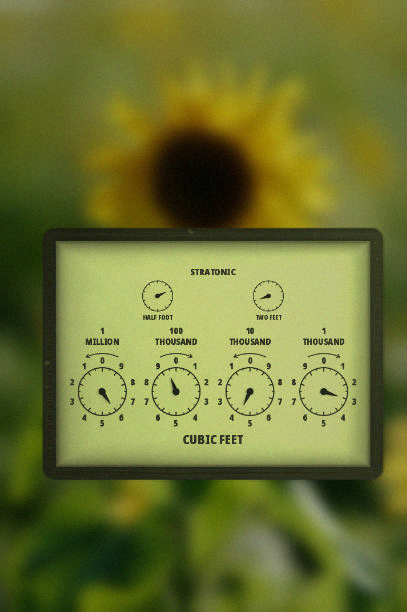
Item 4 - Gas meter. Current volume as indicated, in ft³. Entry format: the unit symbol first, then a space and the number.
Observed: ft³ 594300
